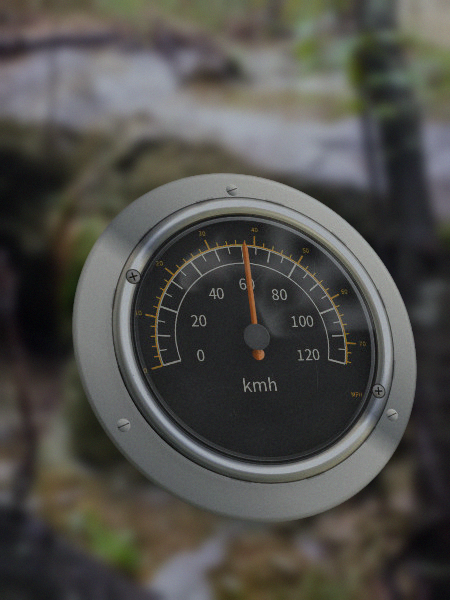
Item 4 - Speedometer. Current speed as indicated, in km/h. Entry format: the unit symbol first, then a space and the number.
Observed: km/h 60
